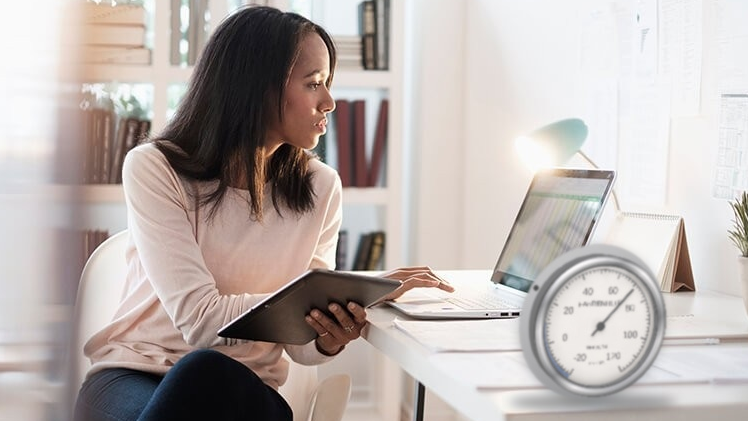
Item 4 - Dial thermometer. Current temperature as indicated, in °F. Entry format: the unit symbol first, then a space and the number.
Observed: °F 70
